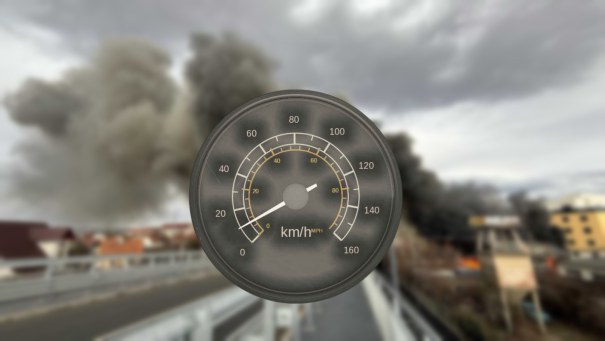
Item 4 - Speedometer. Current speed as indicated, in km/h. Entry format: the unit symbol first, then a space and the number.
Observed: km/h 10
